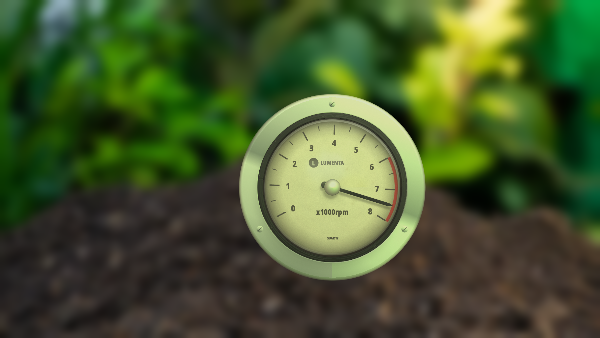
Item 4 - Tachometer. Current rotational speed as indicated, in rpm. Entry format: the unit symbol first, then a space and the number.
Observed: rpm 7500
